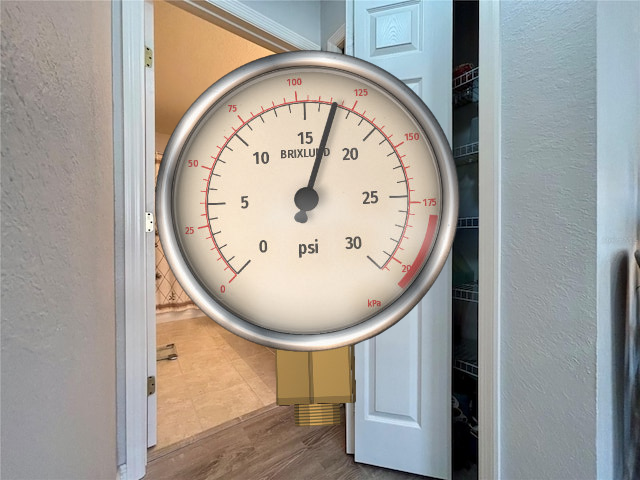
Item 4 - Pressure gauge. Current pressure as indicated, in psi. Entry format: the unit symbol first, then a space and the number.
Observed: psi 17
